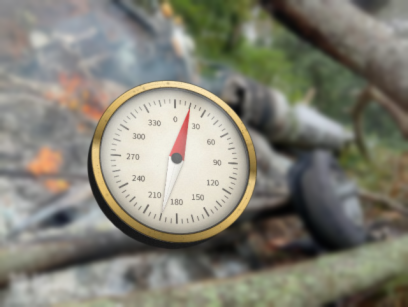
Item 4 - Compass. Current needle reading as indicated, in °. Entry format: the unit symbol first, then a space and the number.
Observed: ° 15
